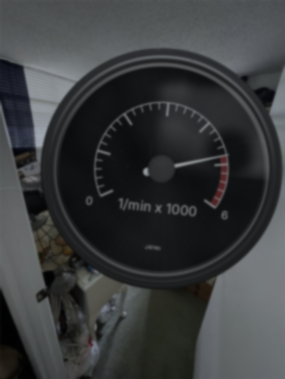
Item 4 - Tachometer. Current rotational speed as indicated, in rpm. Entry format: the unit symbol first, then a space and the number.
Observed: rpm 4800
